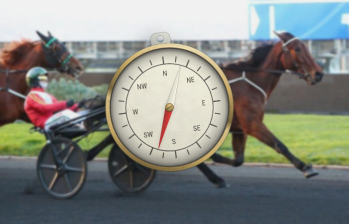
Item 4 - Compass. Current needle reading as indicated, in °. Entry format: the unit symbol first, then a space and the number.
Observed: ° 202.5
